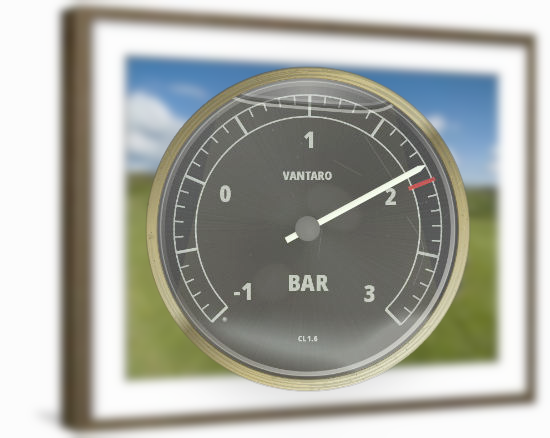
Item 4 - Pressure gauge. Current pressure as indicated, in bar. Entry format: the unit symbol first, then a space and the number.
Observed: bar 1.9
